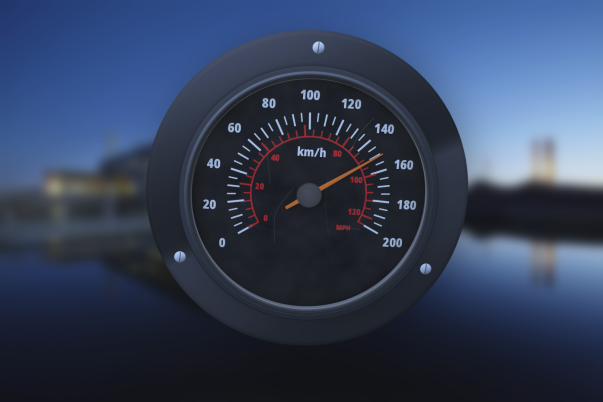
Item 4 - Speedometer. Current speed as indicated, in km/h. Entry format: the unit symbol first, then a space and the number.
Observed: km/h 150
